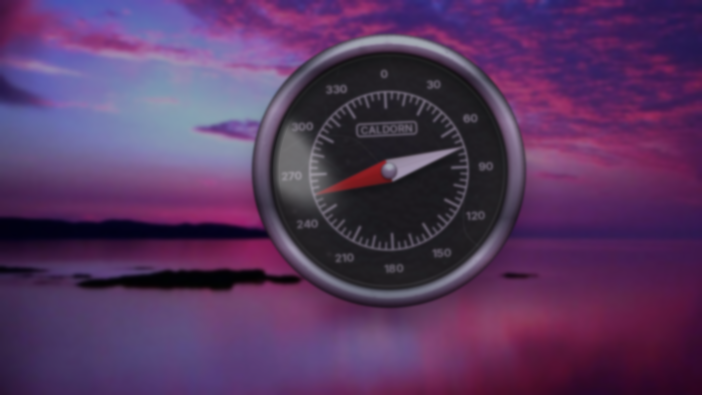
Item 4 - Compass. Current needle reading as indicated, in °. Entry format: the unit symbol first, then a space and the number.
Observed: ° 255
